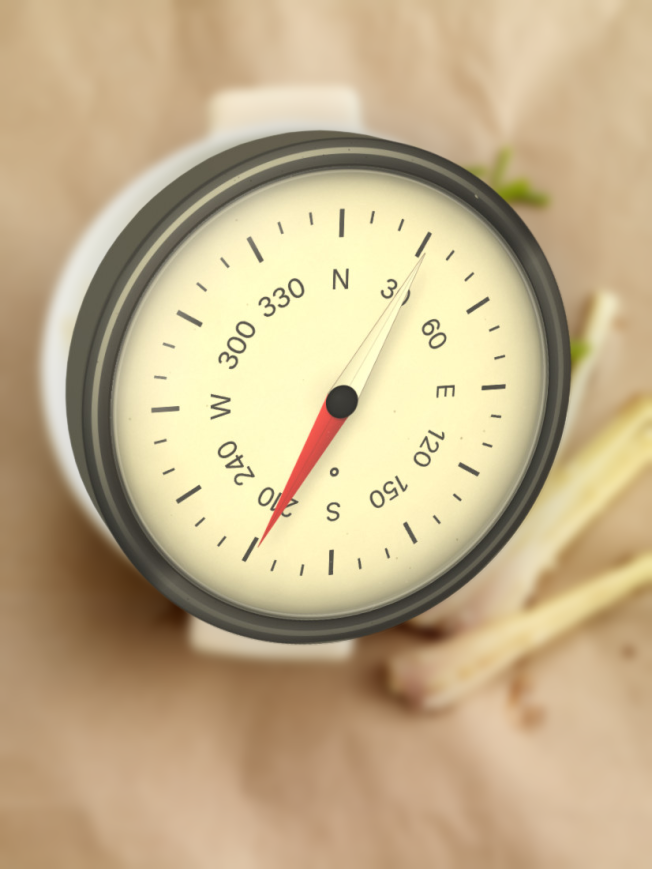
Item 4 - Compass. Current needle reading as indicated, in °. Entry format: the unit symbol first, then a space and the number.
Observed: ° 210
